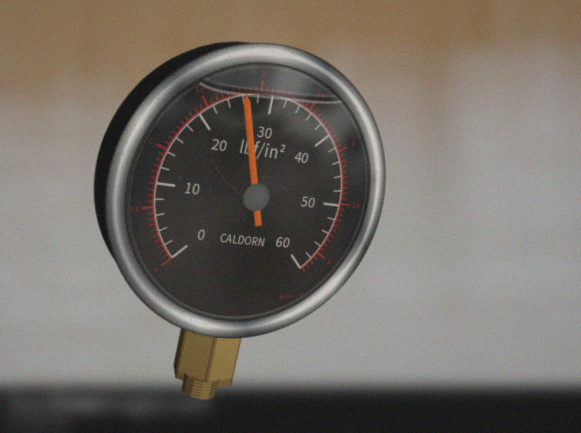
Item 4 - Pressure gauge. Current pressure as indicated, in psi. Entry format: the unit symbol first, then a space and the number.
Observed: psi 26
